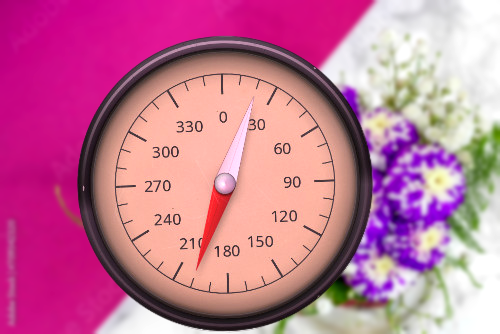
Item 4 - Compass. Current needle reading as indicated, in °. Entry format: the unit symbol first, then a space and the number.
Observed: ° 200
